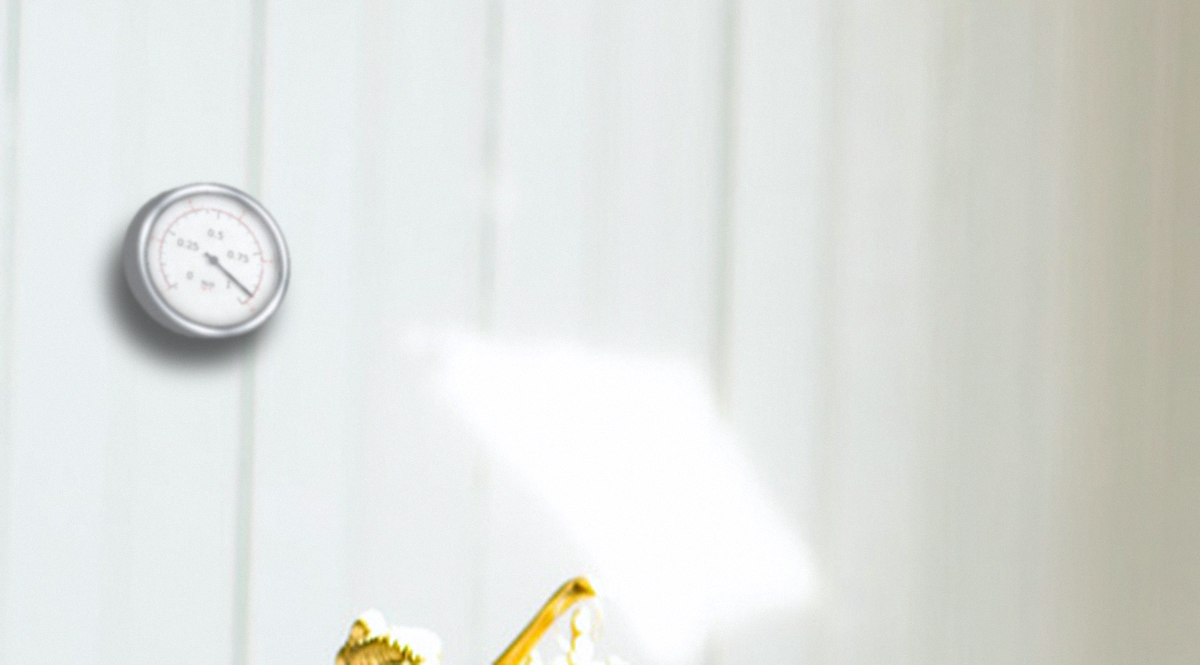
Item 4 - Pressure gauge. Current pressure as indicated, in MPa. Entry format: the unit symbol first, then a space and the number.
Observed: MPa 0.95
